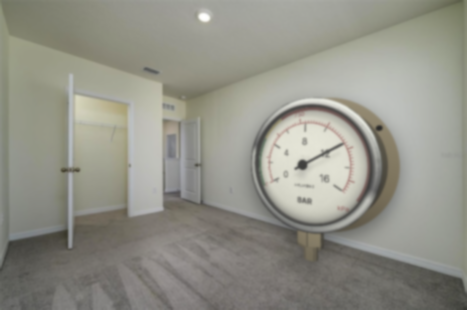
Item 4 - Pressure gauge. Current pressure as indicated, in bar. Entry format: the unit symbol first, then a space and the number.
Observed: bar 12
